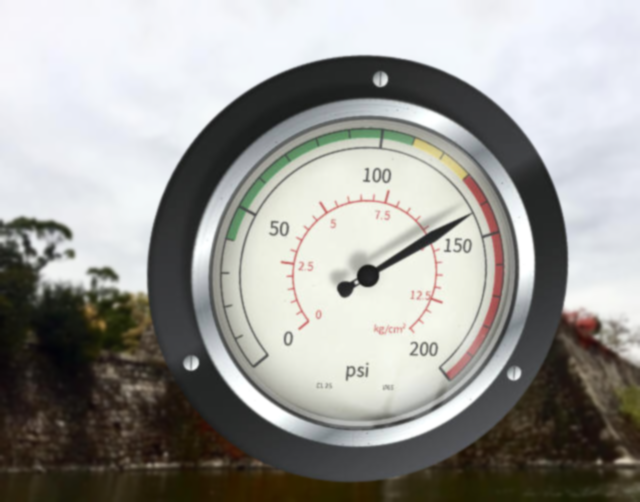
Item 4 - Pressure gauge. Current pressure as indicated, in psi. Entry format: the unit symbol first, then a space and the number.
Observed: psi 140
